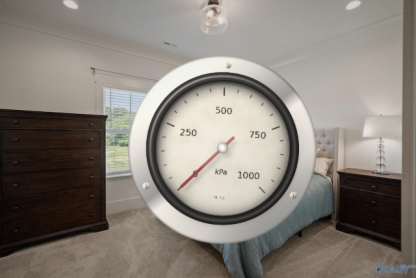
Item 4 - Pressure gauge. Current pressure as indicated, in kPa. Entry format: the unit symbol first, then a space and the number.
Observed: kPa 0
